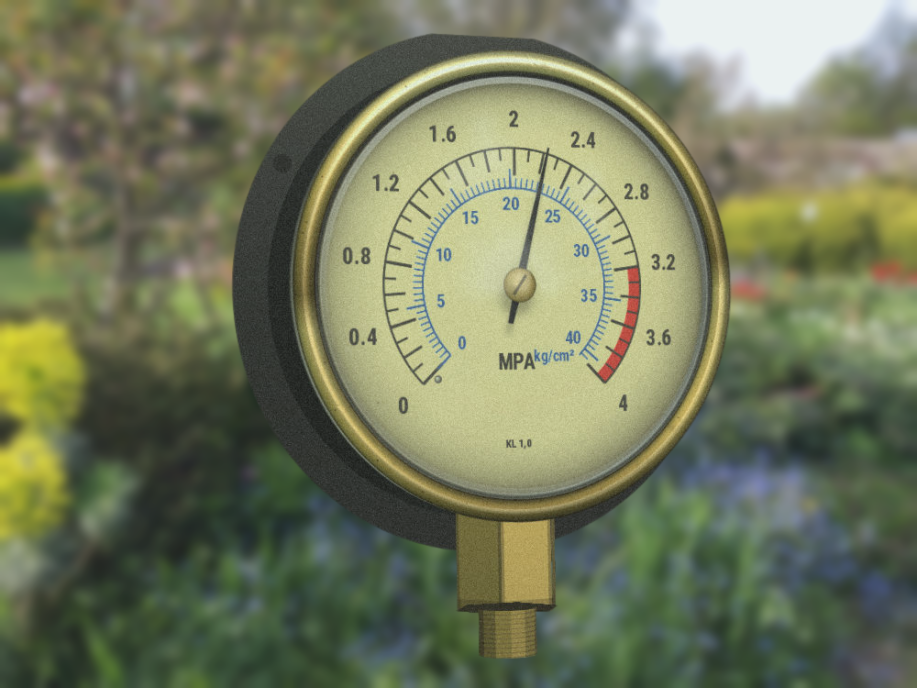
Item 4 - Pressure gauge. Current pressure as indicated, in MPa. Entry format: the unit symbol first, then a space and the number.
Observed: MPa 2.2
